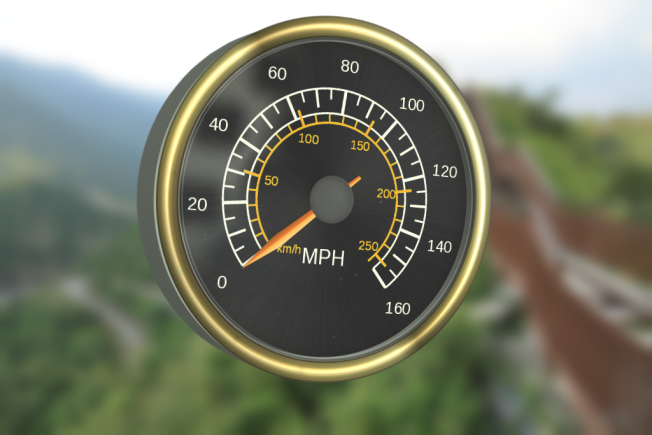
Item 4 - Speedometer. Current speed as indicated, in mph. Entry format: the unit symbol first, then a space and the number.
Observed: mph 0
